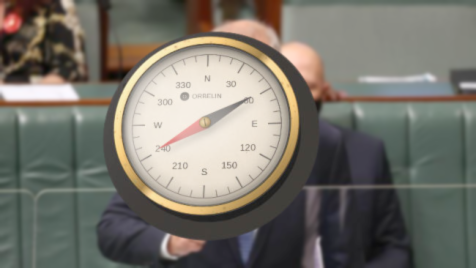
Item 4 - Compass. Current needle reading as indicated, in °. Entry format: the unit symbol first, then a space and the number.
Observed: ° 240
